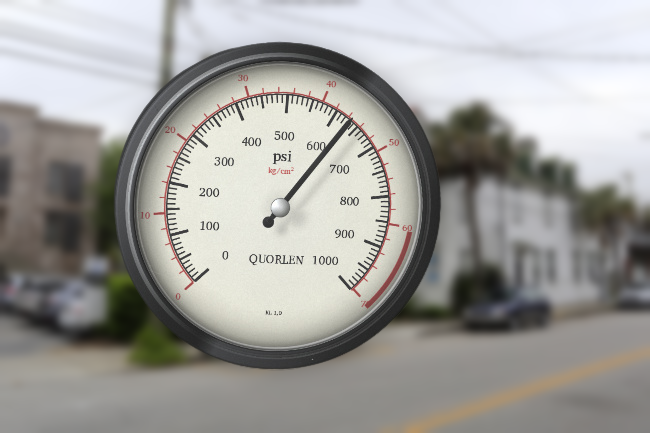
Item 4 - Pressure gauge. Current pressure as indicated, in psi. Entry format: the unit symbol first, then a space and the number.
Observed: psi 630
